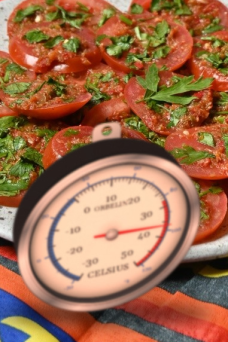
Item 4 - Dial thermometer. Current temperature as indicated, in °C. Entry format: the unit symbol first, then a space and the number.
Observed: °C 35
